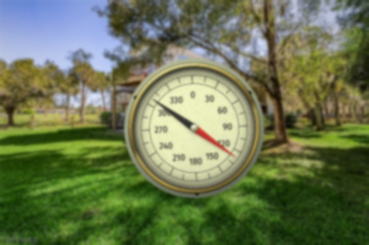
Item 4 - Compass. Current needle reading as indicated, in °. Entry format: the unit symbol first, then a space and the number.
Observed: ° 127.5
